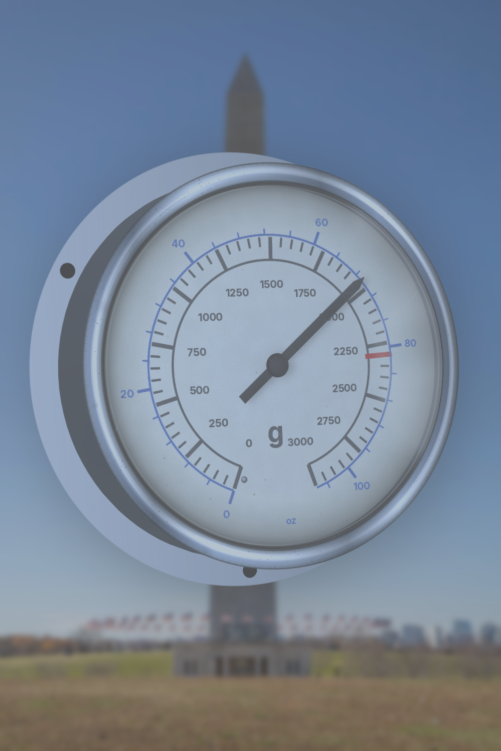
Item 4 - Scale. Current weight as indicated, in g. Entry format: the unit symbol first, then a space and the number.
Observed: g 1950
